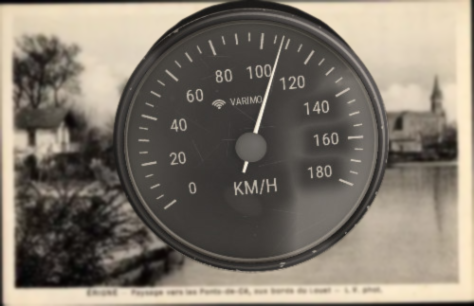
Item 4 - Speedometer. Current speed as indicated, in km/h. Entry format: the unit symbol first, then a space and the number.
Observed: km/h 107.5
